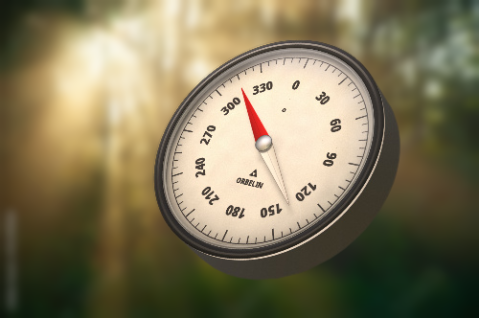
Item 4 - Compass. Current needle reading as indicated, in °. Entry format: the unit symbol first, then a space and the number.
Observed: ° 315
